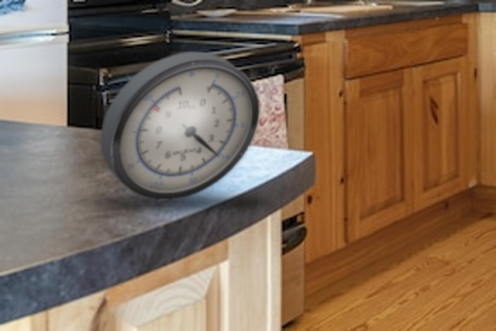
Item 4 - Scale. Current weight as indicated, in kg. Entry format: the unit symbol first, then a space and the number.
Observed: kg 3.5
